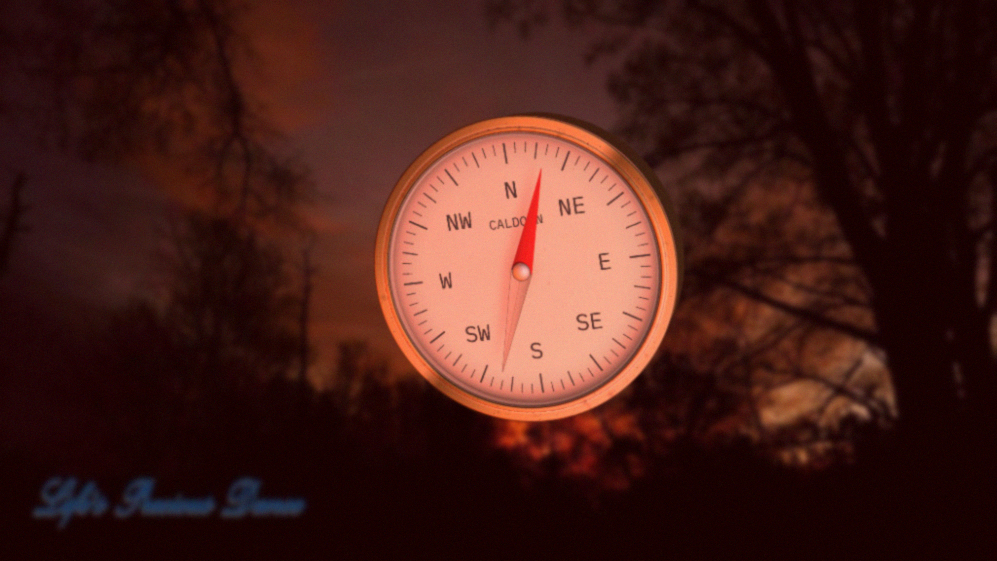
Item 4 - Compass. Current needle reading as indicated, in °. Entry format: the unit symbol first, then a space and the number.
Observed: ° 20
